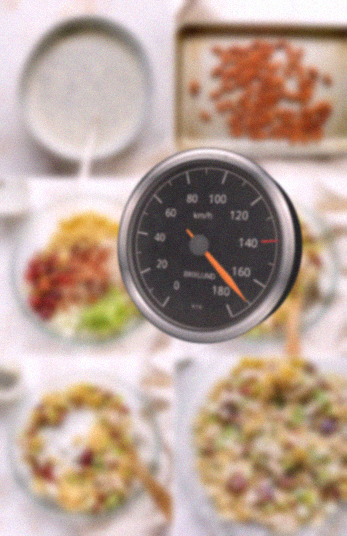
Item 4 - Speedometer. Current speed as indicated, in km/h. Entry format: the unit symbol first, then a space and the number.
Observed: km/h 170
